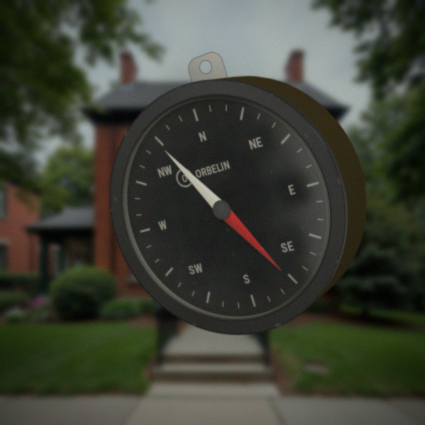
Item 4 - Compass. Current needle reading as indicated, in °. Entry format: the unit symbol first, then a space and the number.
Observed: ° 150
